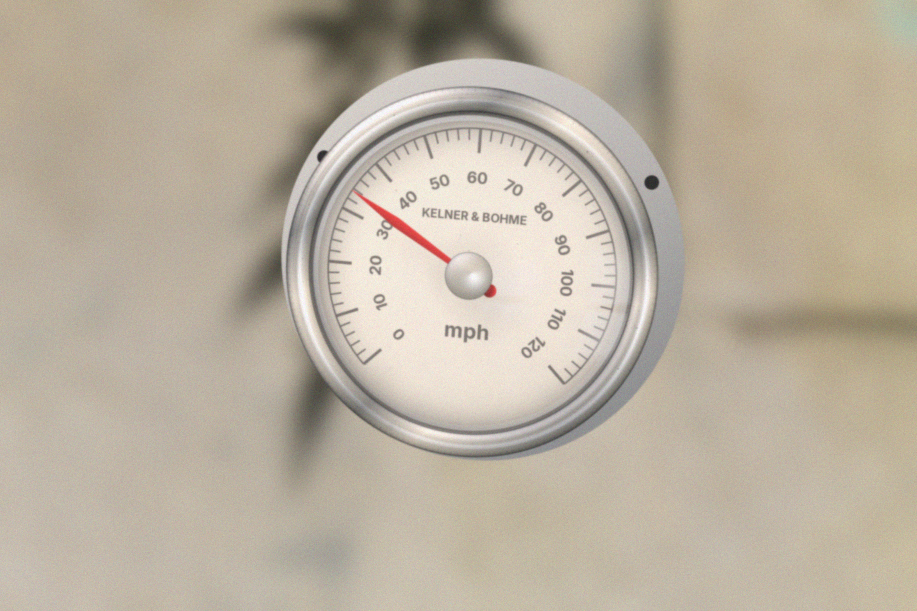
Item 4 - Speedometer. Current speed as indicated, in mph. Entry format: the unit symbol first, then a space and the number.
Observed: mph 34
